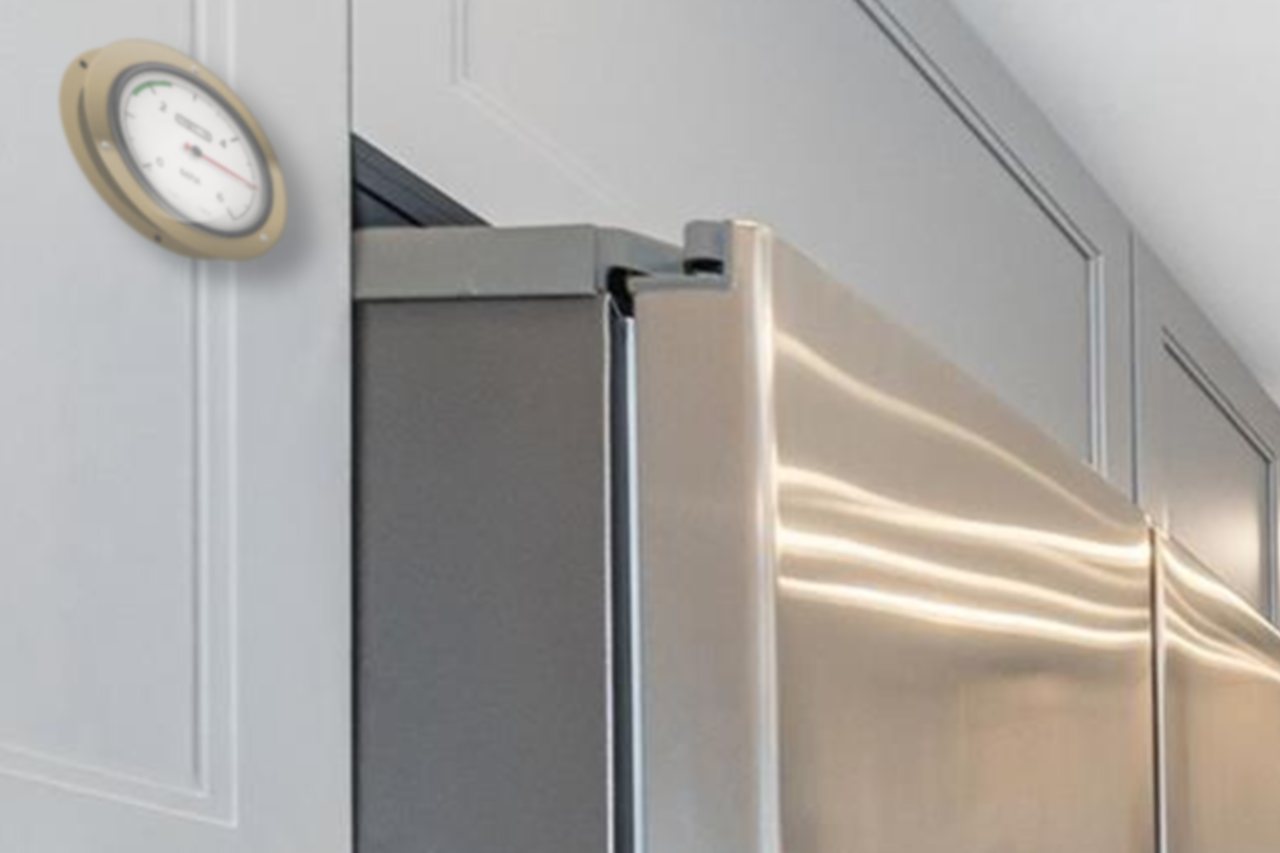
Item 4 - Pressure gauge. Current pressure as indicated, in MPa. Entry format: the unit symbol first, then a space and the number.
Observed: MPa 5
